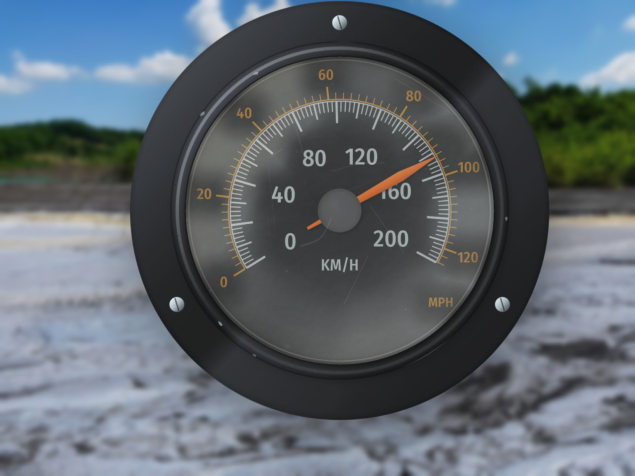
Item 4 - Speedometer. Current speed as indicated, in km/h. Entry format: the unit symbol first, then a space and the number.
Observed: km/h 152
